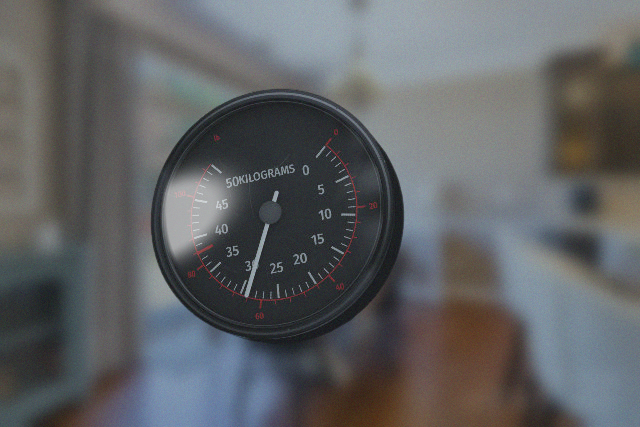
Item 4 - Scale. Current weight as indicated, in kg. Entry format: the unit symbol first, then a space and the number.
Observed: kg 29
